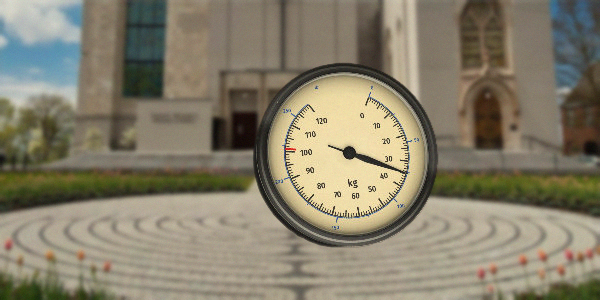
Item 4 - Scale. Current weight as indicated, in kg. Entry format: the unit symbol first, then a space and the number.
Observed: kg 35
